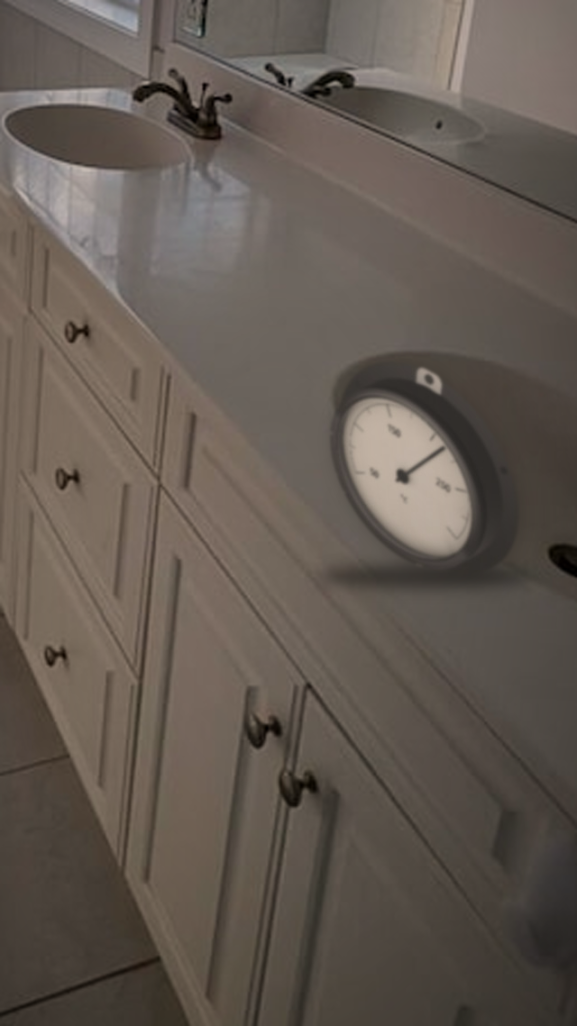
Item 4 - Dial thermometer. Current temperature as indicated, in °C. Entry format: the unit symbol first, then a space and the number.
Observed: °C 212.5
